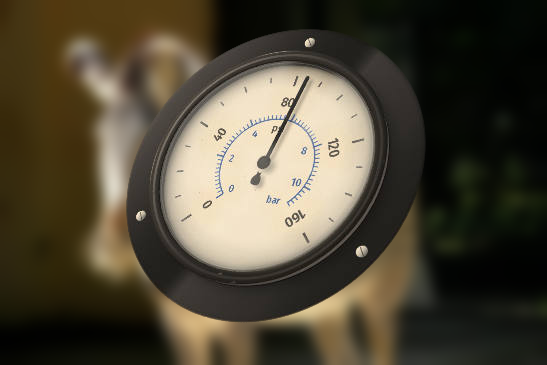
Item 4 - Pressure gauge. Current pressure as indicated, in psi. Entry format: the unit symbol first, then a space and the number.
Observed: psi 85
